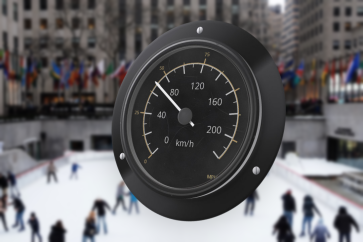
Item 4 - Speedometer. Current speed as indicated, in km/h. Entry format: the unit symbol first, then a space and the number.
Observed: km/h 70
